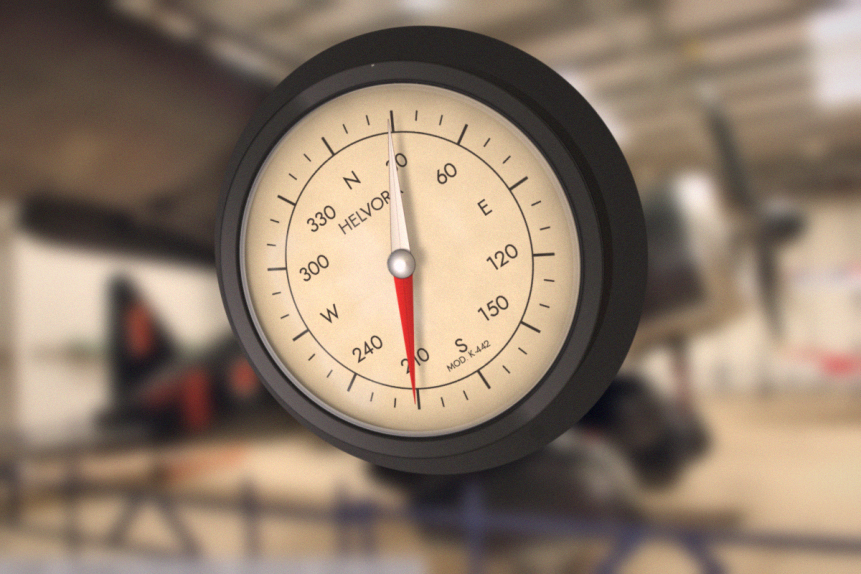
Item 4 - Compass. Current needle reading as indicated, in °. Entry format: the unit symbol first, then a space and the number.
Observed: ° 210
